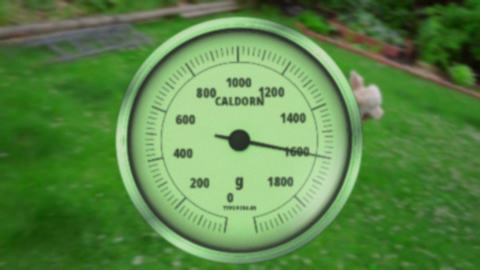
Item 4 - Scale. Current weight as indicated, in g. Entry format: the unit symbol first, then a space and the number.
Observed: g 1600
